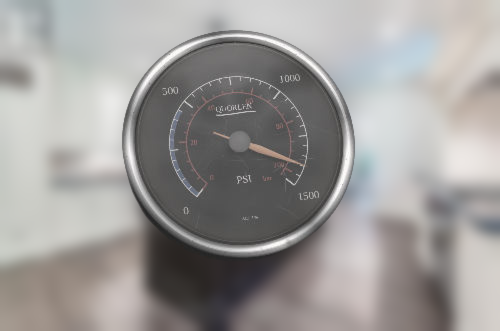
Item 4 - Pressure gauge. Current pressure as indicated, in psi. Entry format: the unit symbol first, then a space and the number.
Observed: psi 1400
